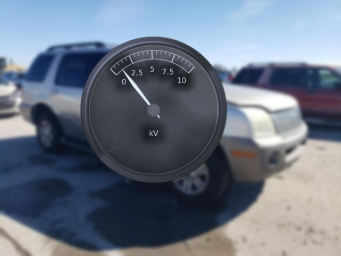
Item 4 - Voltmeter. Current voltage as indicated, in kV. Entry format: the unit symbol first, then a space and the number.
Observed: kV 1
